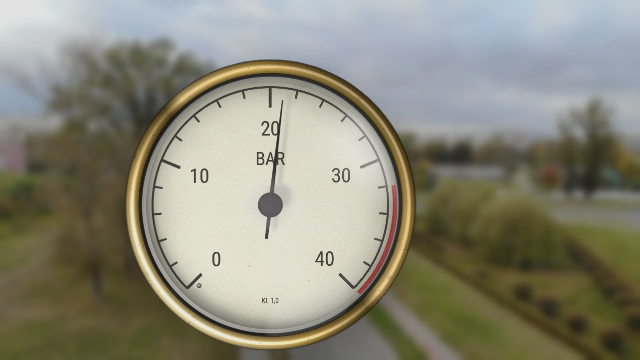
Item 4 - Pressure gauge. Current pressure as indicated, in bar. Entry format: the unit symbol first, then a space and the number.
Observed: bar 21
